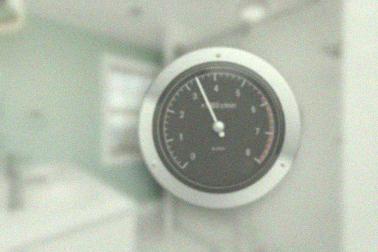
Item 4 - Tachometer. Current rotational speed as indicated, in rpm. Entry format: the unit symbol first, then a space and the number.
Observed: rpm 3400
